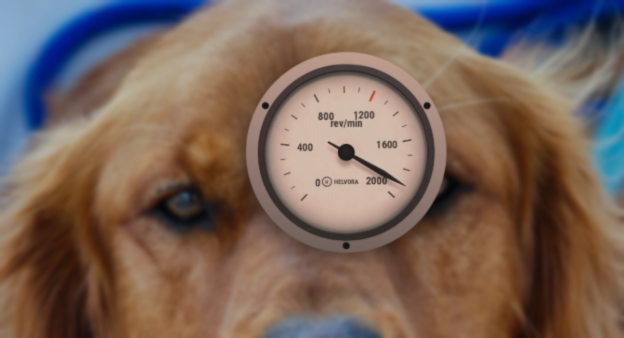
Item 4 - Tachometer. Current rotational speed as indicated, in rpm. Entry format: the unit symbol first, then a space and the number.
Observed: rpm 1900
